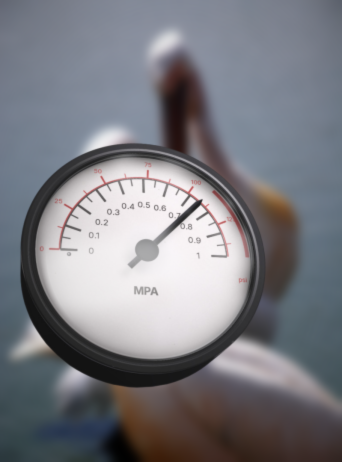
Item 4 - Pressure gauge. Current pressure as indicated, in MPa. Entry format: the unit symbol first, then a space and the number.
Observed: MPa 0.75
